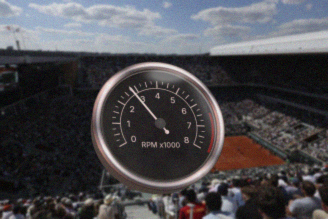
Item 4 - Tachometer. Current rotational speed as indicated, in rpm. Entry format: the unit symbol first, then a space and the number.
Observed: rpm 2750
